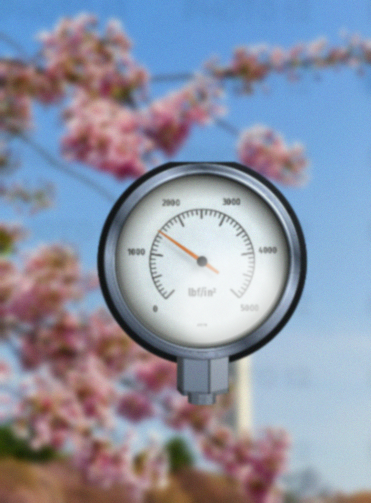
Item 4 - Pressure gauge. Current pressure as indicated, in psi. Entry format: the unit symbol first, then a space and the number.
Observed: psi 1500
